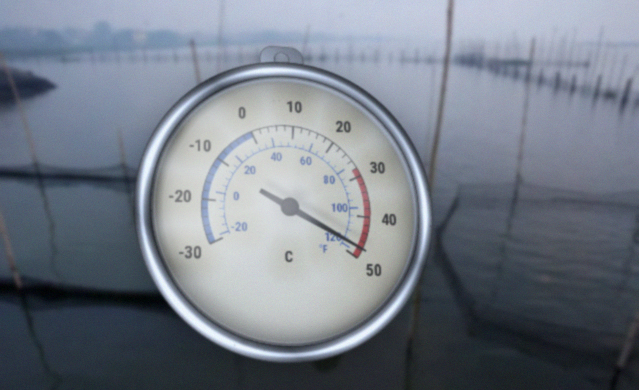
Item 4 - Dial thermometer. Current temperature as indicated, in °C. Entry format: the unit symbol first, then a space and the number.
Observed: °C 48
